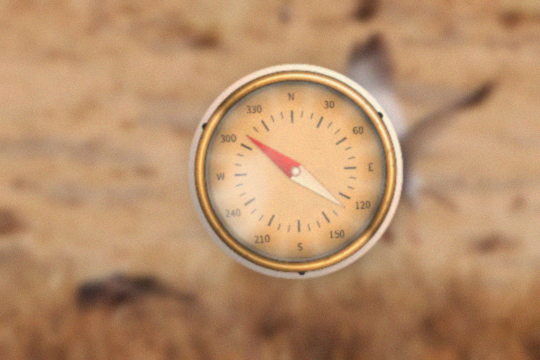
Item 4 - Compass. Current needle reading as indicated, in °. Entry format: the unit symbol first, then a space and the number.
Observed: ° 310
